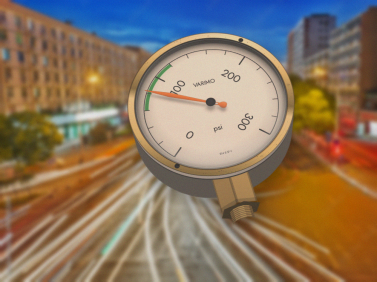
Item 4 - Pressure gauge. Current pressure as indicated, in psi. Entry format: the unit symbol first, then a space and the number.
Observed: psi 80
